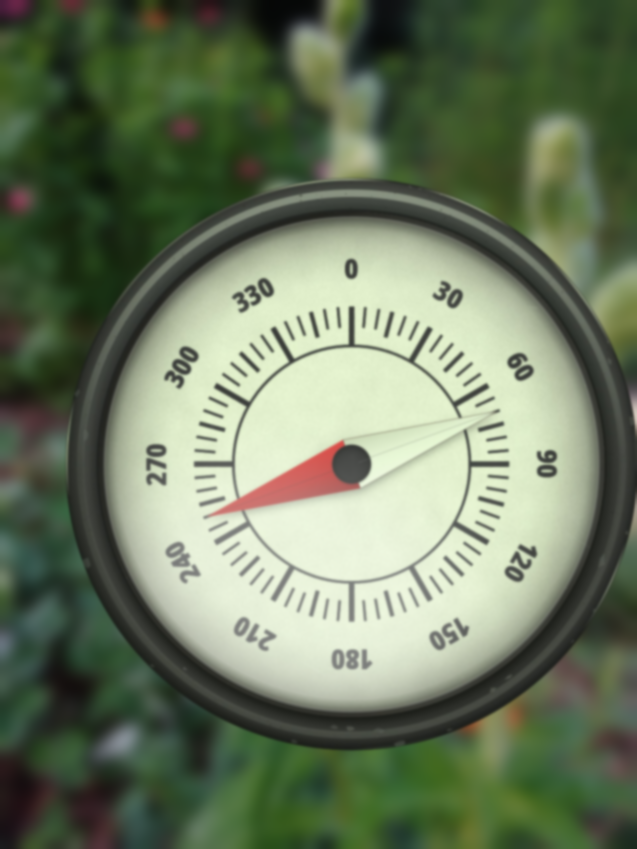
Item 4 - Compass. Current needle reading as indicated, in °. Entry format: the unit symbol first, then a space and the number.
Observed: ° 250
